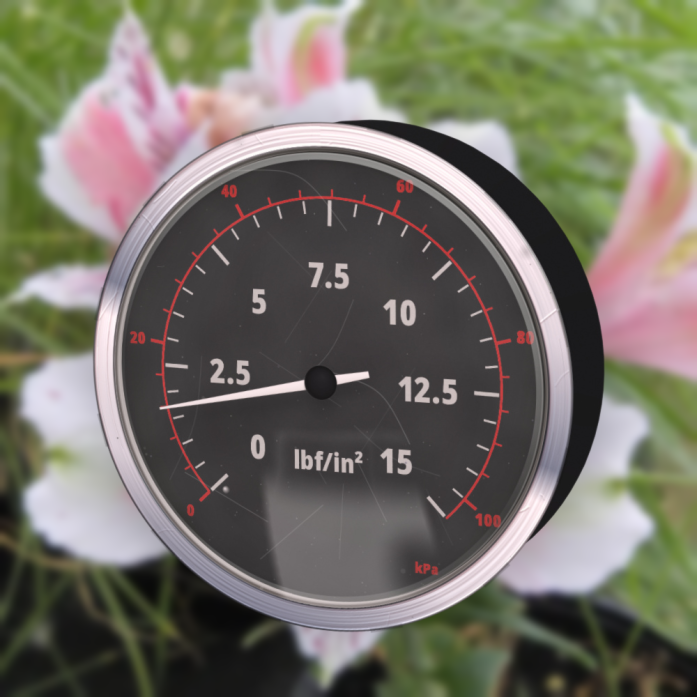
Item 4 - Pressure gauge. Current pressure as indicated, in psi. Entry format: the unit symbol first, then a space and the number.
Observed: psi 1.75
